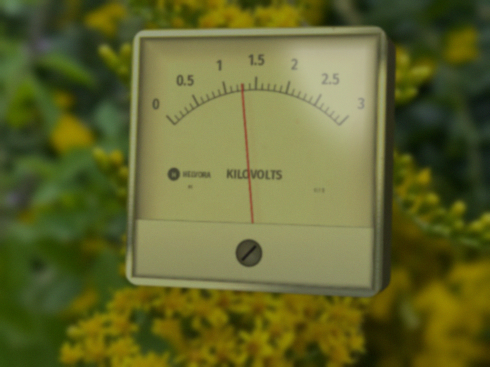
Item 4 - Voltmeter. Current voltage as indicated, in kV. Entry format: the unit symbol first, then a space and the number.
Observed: kV 1.3
